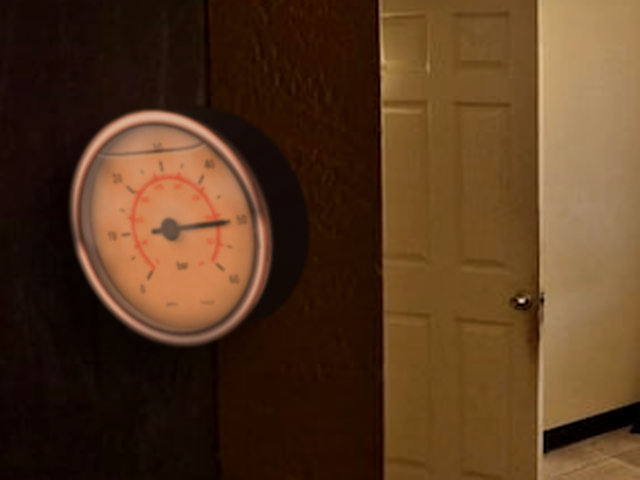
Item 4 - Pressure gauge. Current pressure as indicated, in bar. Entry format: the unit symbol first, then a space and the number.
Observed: bar 50
